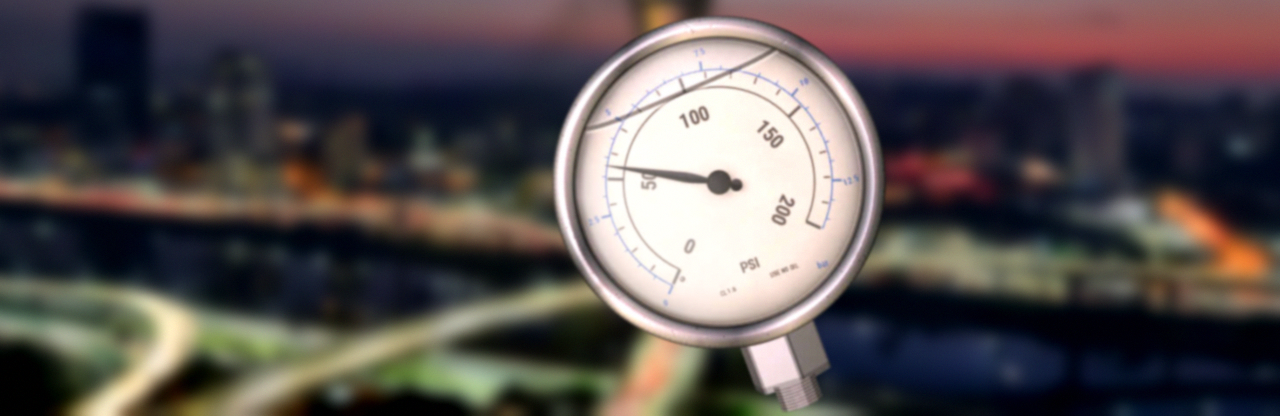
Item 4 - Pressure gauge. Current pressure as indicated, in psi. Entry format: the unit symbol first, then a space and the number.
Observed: psi 55
